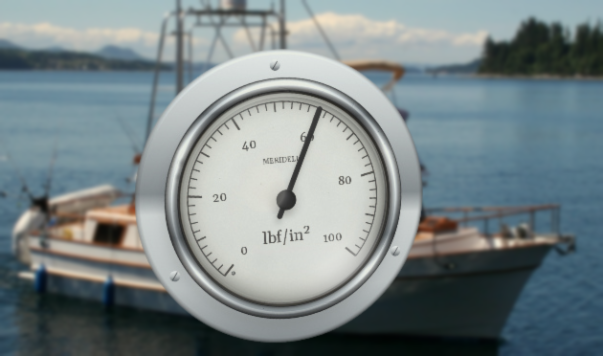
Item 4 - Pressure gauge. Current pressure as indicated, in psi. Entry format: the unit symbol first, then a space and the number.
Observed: psi 60
